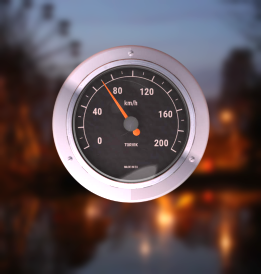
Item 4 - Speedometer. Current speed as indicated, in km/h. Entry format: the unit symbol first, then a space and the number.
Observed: km/h 70
